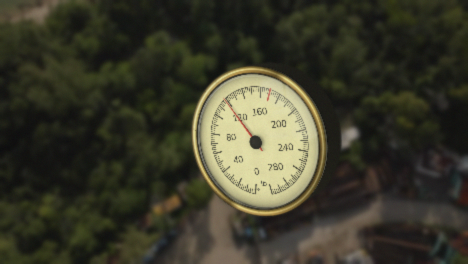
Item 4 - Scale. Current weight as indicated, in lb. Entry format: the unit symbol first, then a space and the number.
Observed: lb 120
